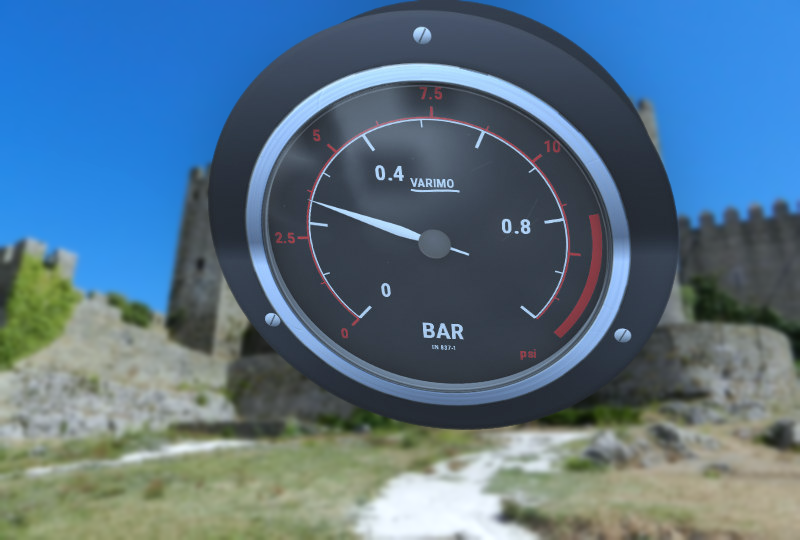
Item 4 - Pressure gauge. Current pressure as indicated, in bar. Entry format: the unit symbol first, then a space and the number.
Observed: bar 0.25
